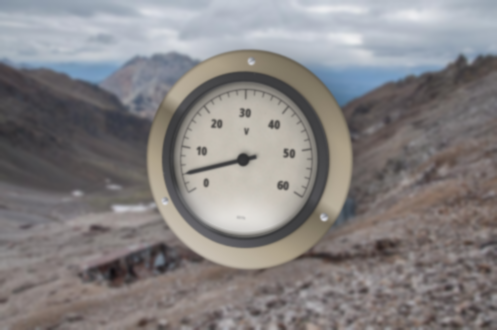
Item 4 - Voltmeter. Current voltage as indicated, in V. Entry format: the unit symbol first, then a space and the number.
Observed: V 4
